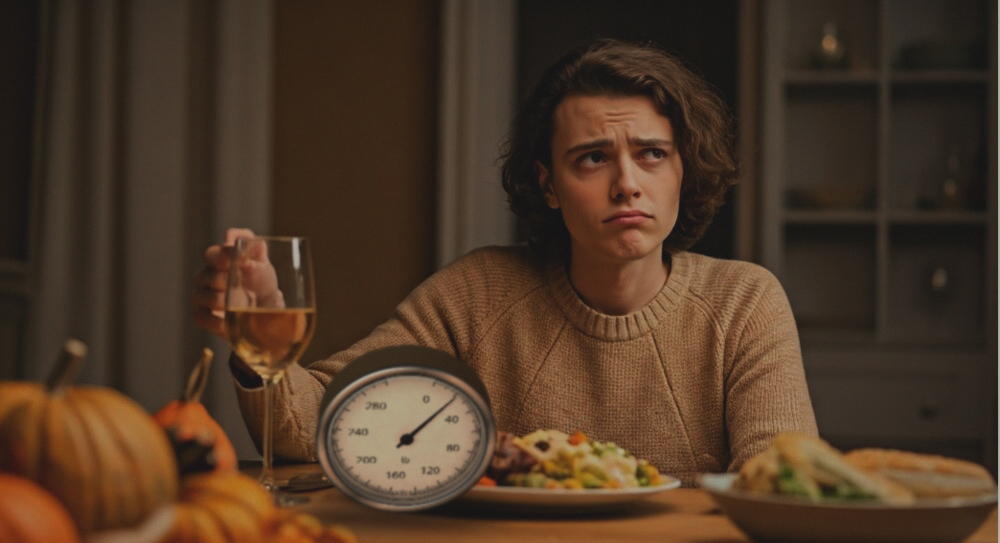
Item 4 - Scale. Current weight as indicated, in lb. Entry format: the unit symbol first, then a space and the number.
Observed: lb 20
